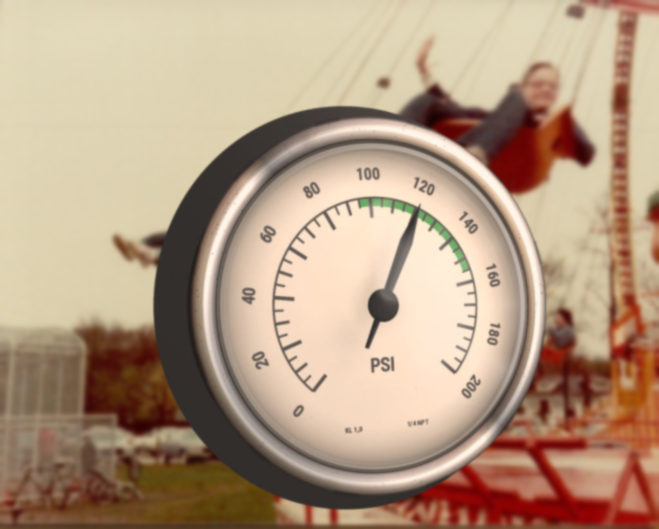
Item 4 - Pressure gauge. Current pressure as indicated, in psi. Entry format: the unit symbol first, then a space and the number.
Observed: psi 120
